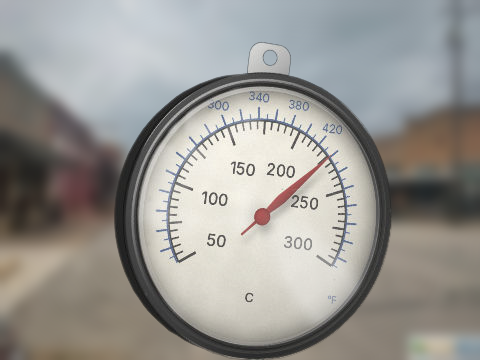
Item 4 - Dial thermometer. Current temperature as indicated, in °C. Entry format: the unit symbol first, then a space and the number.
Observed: °C 225
